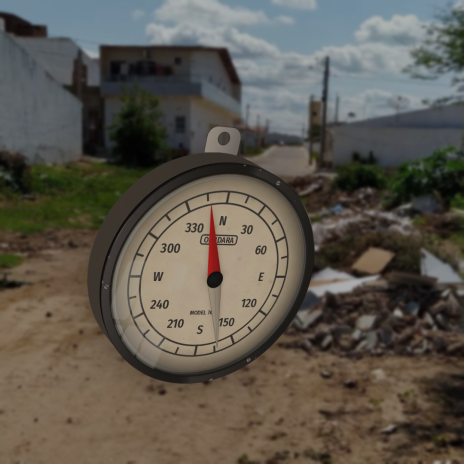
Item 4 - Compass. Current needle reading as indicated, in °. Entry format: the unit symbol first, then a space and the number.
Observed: ° 345
